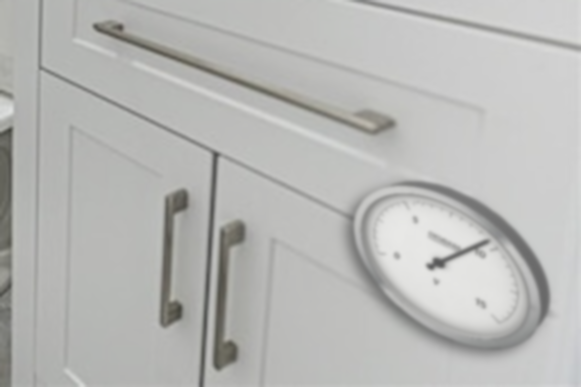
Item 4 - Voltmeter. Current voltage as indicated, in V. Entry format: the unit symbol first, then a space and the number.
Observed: V 9.5
